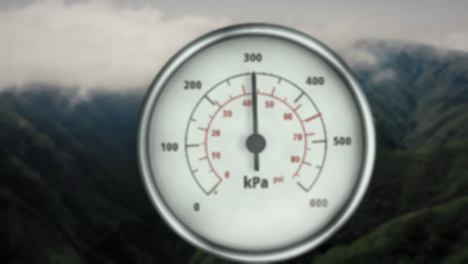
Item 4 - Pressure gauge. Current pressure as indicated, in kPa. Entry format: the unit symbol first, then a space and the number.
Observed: kPa 300
